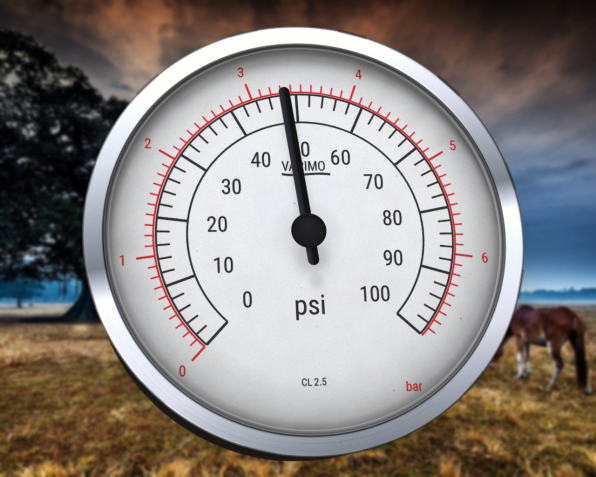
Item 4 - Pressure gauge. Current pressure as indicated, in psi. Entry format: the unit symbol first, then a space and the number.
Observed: psi 48
